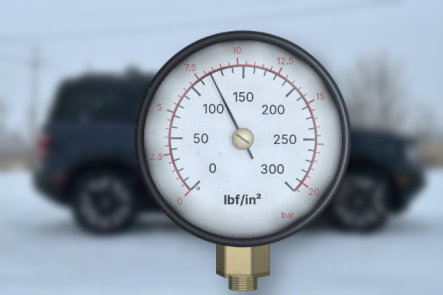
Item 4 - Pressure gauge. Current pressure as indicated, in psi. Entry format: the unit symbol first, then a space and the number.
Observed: psi 120
